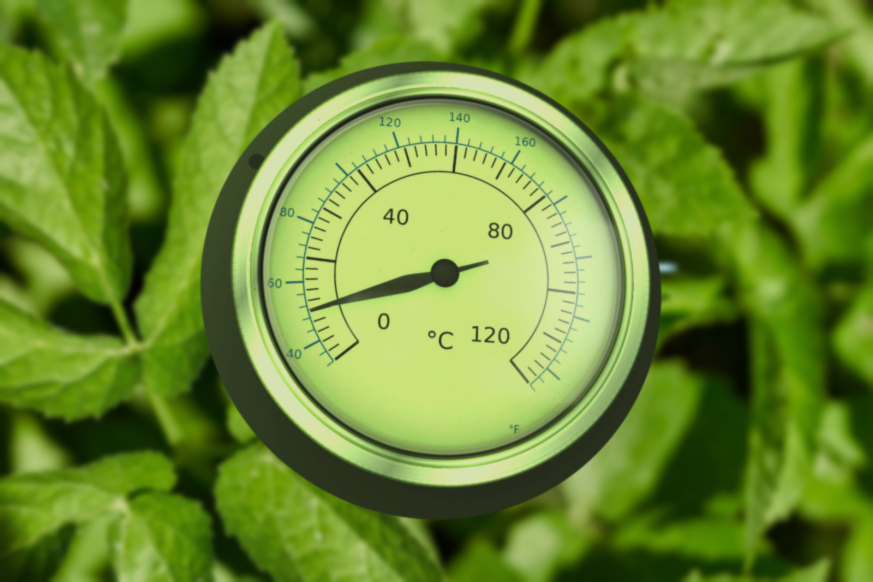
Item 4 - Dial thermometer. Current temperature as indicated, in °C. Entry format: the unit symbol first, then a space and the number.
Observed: °C 10
